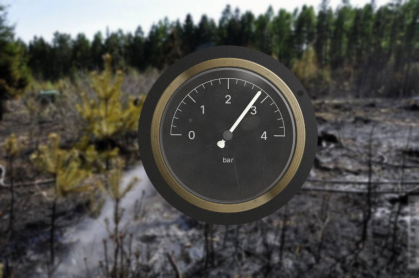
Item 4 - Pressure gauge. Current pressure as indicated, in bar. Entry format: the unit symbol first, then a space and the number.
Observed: bar 2.8
